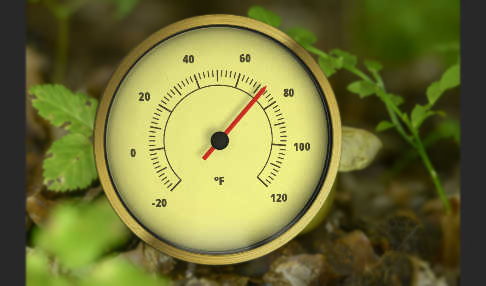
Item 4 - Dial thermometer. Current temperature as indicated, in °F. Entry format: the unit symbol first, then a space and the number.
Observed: °F 72
